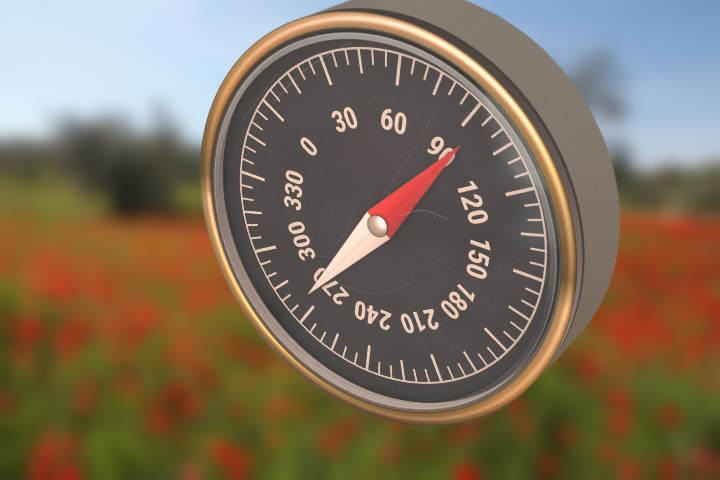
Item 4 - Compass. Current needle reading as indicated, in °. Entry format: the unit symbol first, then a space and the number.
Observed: ° 95
